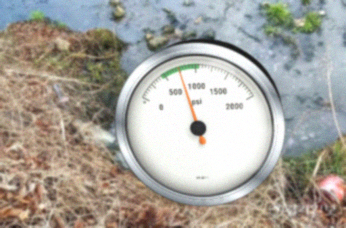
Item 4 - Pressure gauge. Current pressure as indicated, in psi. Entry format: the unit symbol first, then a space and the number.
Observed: psi 750
